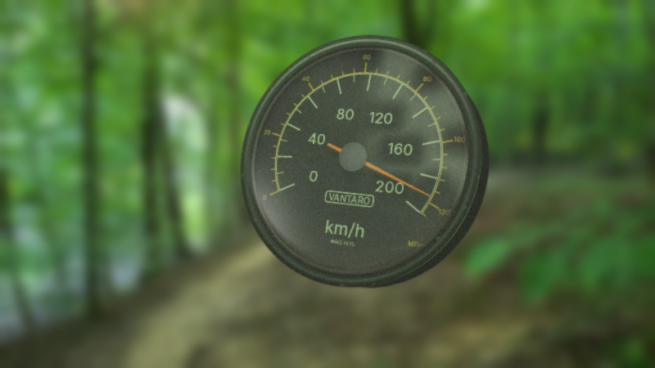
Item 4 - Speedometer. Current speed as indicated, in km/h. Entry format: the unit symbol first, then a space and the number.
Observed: km/h 190
